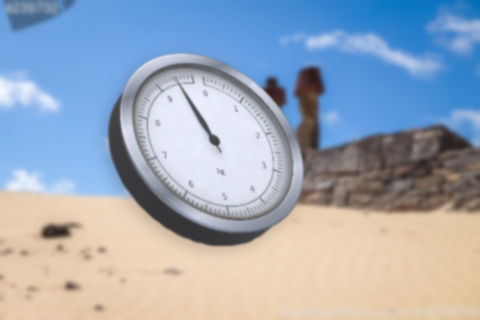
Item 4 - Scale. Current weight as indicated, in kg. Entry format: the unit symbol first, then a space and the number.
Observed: kg 9.5
